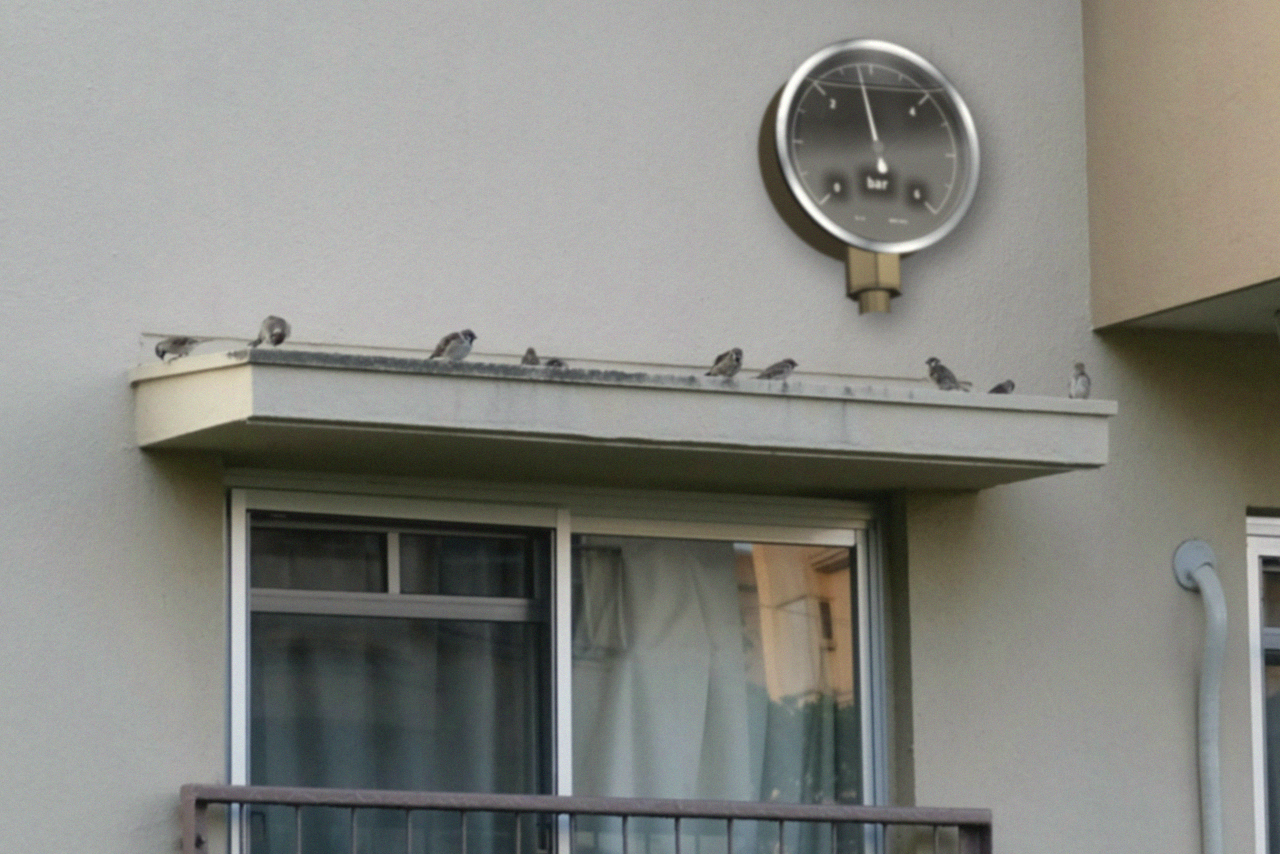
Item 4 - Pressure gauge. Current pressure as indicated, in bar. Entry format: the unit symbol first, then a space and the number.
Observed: bar 2.75
